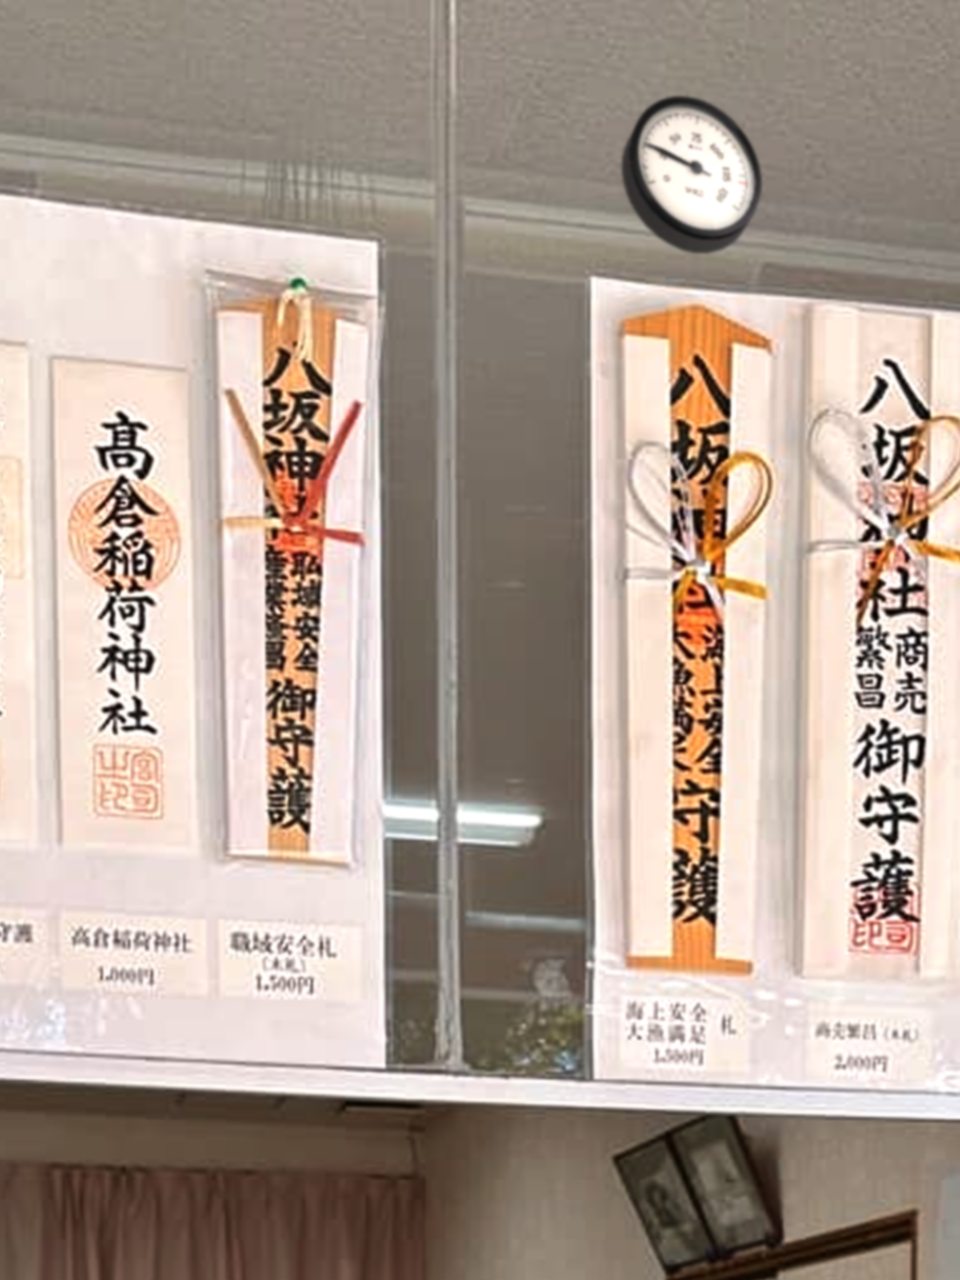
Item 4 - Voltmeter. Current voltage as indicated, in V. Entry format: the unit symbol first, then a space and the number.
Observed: V 25
